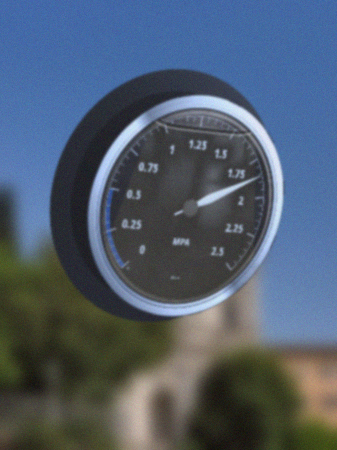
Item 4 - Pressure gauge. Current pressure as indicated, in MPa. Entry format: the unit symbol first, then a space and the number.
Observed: MPa 1.85
